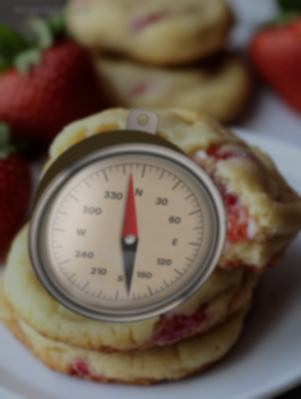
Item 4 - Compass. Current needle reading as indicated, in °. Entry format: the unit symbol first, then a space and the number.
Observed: ° 350
